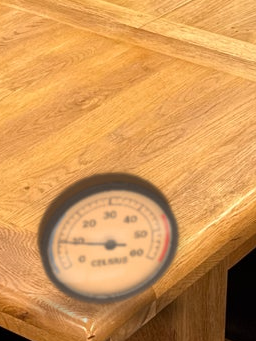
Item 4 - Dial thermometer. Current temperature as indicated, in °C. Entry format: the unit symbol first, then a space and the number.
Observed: °C 10
